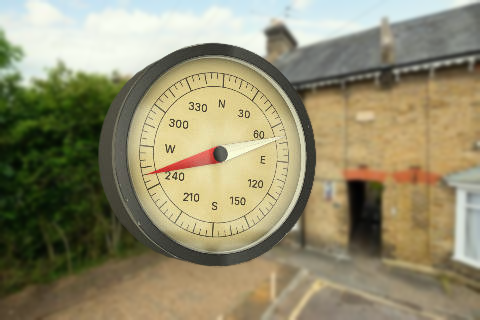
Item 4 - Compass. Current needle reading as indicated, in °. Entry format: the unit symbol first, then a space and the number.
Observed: ° 250
